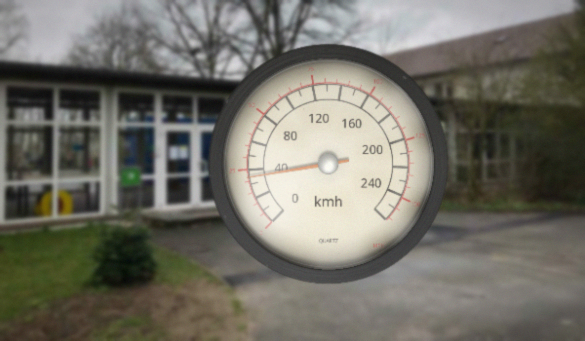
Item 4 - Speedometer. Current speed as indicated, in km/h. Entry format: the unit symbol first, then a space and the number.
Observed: km/h 35
